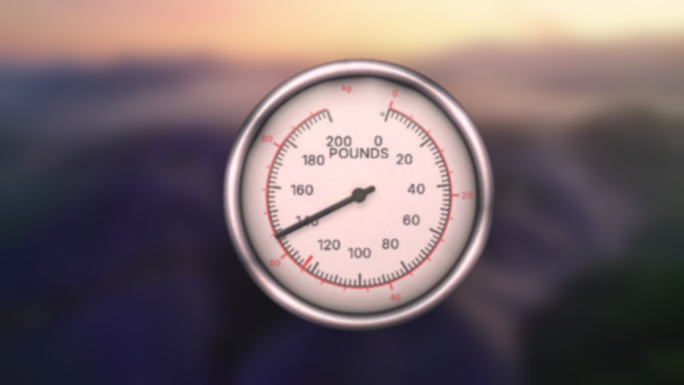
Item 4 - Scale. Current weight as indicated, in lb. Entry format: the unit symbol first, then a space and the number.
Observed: lb 140
